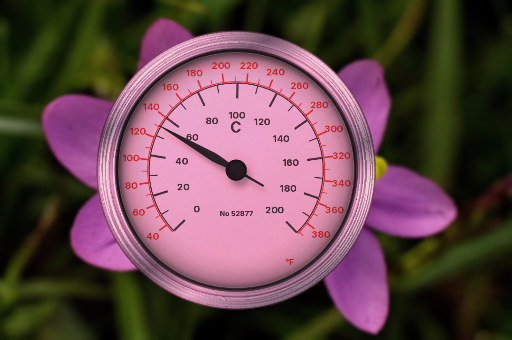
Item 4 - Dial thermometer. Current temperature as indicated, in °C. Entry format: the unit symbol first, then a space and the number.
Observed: °C 55
